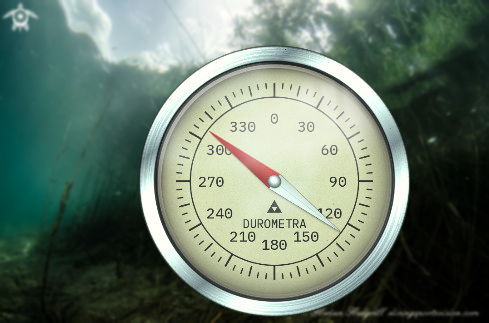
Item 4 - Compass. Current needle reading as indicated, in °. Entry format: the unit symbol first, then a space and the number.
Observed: ° 307.5
